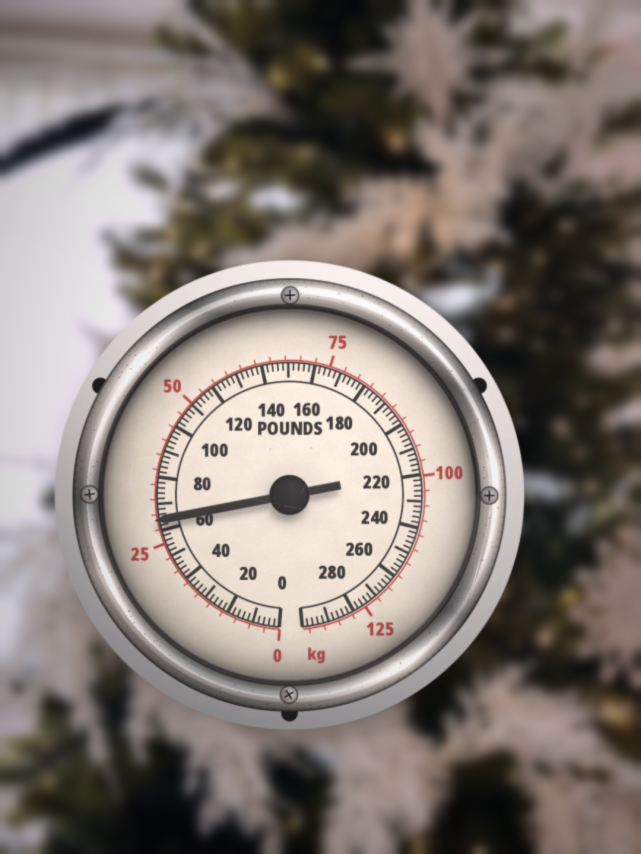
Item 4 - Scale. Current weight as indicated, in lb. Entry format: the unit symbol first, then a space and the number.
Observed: lb 64
